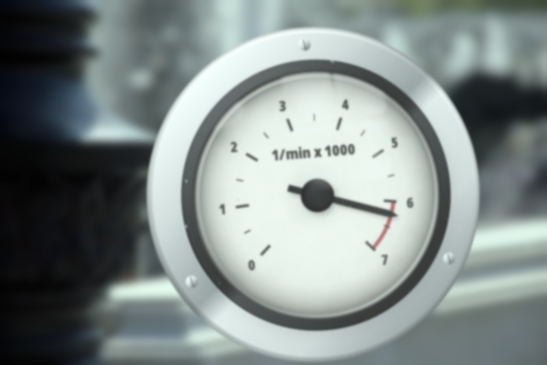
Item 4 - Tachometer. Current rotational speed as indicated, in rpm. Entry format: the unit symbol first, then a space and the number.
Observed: rpm 6250
